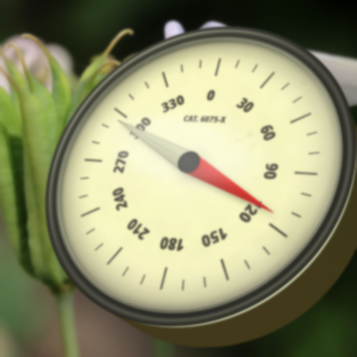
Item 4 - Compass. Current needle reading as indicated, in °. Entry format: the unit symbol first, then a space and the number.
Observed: ° 115
